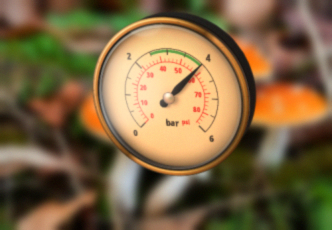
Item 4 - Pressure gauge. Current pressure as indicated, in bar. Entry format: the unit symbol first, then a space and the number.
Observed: bar 4
